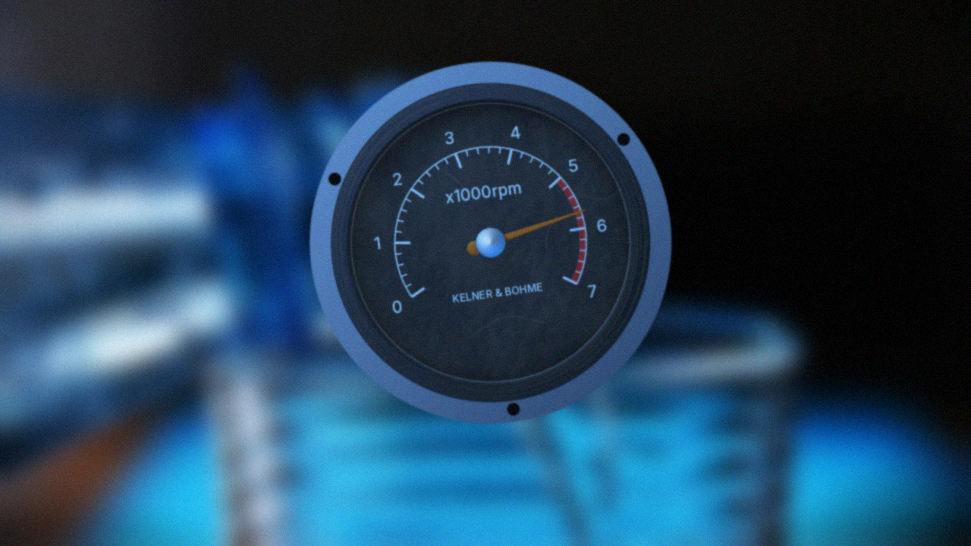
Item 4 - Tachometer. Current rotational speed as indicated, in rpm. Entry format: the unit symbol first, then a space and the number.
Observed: rpm 5700
